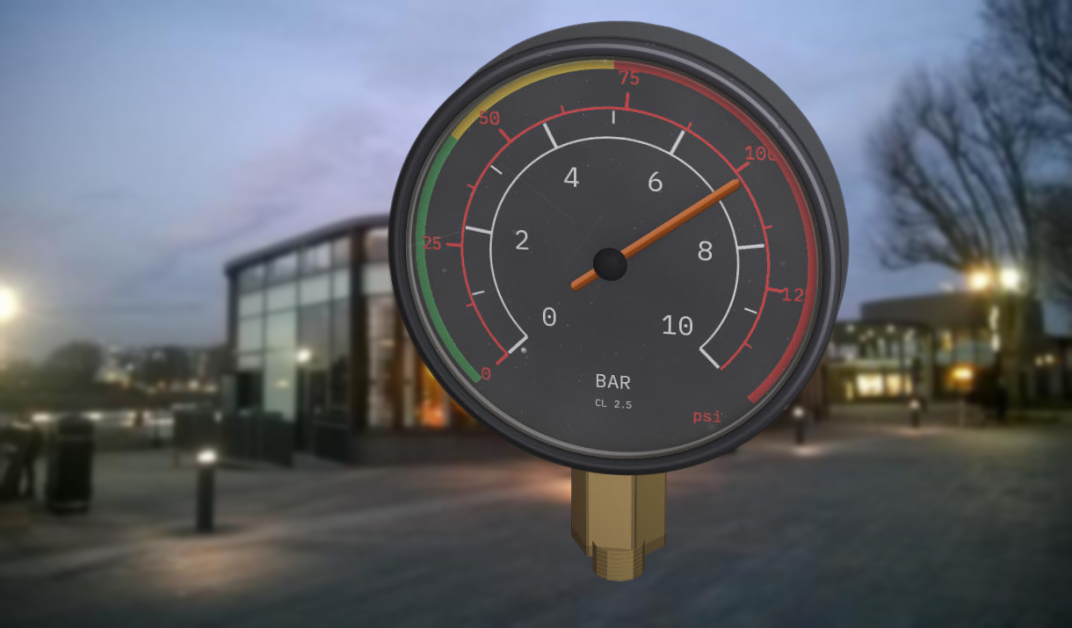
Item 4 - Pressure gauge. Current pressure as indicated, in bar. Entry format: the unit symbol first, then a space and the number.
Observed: bar 7
